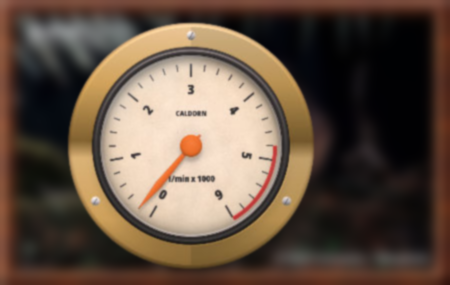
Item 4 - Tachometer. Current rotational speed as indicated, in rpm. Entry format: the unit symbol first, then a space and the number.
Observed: rpm 200
